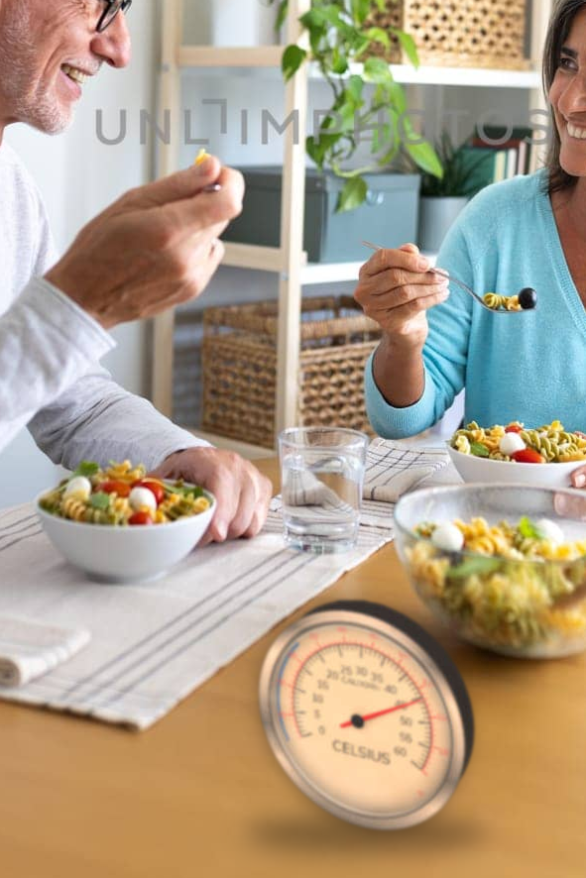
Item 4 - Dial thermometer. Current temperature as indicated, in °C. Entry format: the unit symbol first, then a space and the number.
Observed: °C 45
